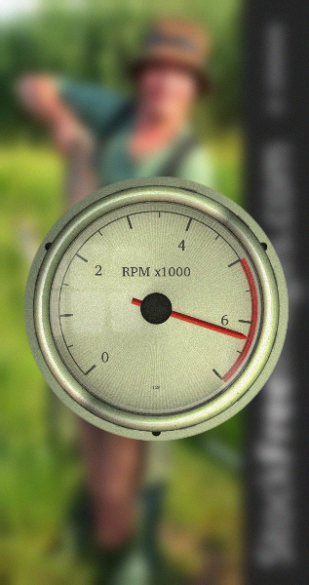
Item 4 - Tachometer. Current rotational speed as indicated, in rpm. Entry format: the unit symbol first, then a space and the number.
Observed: rpm 6250
